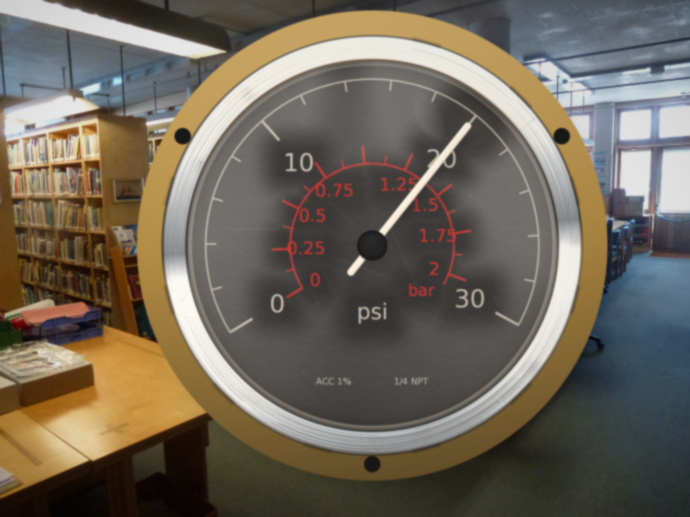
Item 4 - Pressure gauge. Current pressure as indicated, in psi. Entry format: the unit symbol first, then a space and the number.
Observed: psi 20
